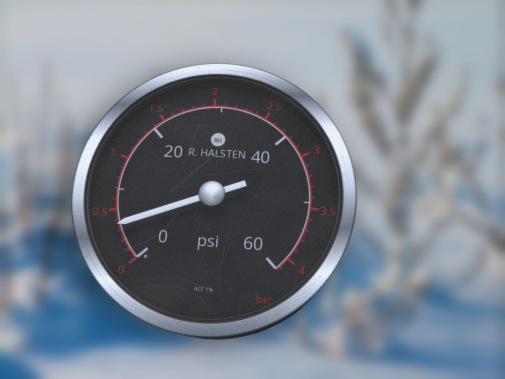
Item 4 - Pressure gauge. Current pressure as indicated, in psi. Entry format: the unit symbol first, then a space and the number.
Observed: psi 5
